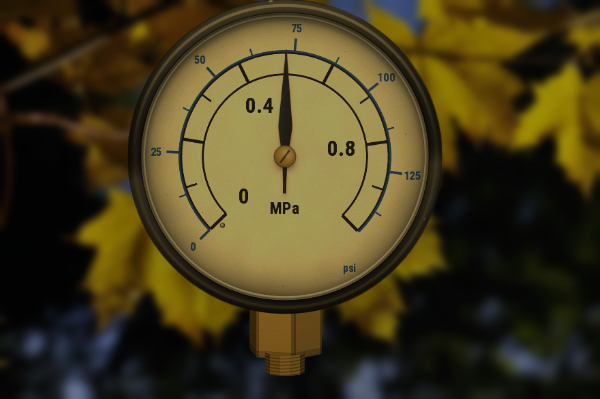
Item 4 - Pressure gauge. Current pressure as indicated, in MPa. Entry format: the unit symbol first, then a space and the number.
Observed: MPa 0.5
